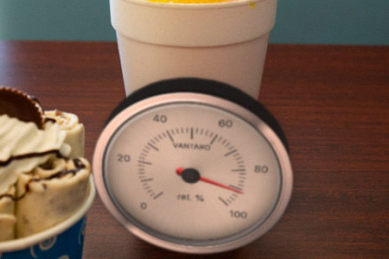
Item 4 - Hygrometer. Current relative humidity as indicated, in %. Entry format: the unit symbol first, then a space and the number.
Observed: % 90
